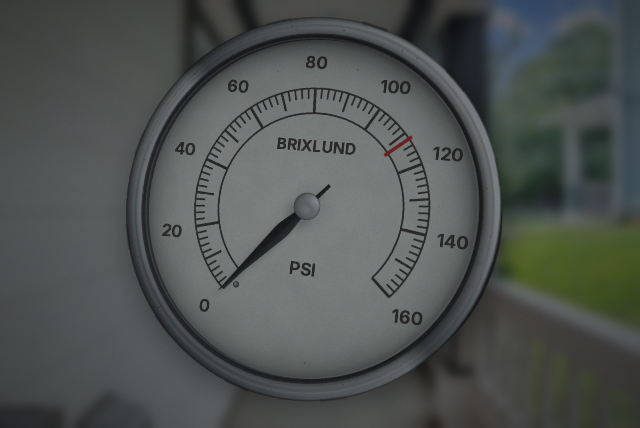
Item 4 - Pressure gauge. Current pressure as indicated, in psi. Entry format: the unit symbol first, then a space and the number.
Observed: psi 0
